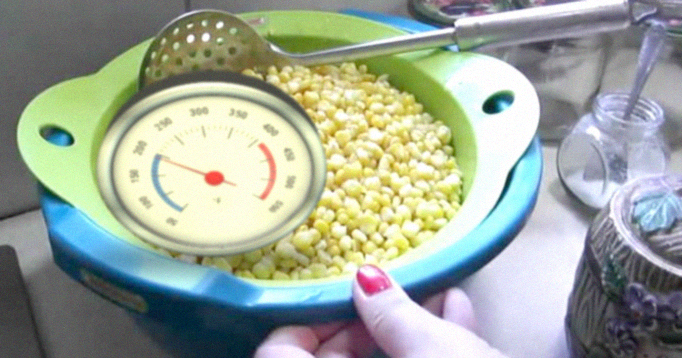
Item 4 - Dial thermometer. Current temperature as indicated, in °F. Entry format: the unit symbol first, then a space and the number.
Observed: °F 200
